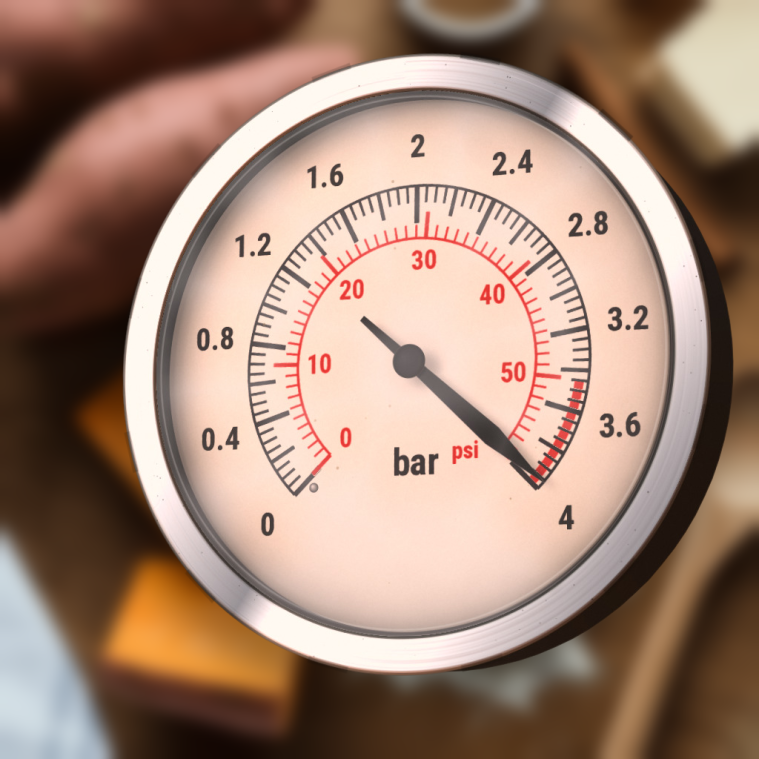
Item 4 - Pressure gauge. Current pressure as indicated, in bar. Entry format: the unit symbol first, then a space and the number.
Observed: bar 3.95
